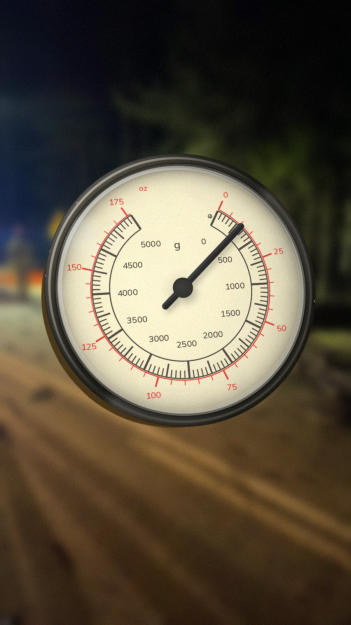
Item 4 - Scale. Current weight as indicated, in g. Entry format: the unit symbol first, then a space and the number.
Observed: g 300
